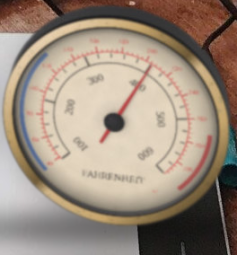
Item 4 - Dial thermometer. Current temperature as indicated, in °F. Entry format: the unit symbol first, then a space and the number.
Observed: °F 400
